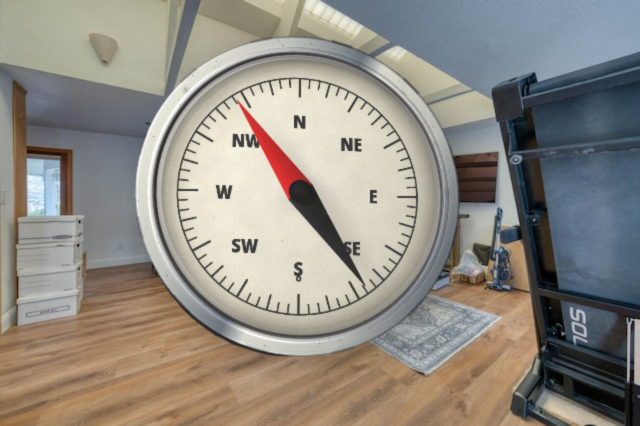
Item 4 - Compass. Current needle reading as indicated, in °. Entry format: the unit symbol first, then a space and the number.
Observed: ° 325
